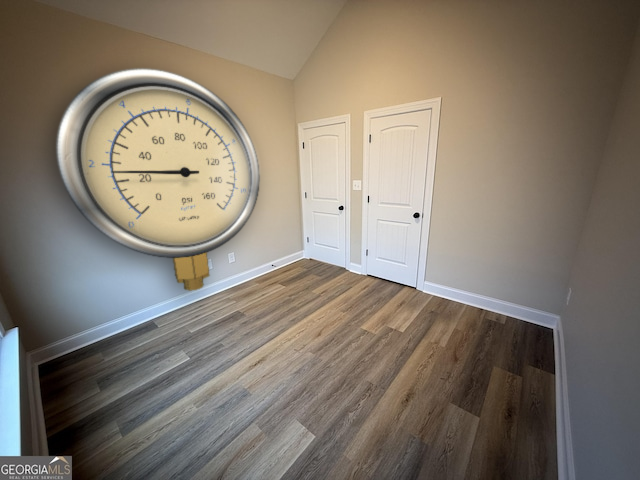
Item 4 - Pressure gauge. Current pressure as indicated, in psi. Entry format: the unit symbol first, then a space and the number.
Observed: psi 25
